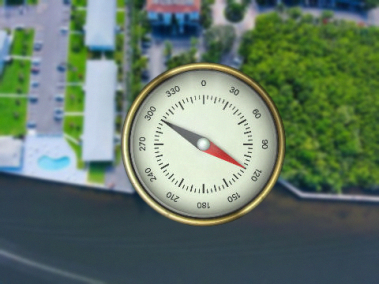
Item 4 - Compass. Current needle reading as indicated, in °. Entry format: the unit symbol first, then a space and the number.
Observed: ° 120
